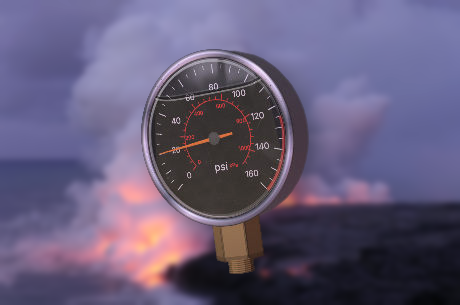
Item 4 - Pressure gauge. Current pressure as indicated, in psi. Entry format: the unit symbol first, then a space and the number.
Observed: psi 20
